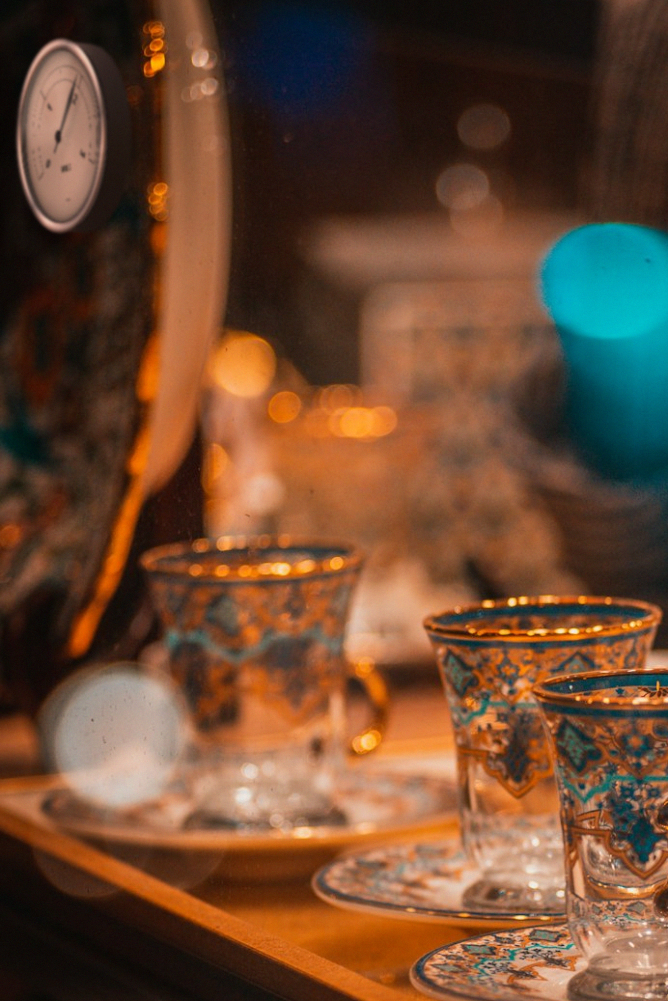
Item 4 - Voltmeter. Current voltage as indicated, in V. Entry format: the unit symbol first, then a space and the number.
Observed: V 2
